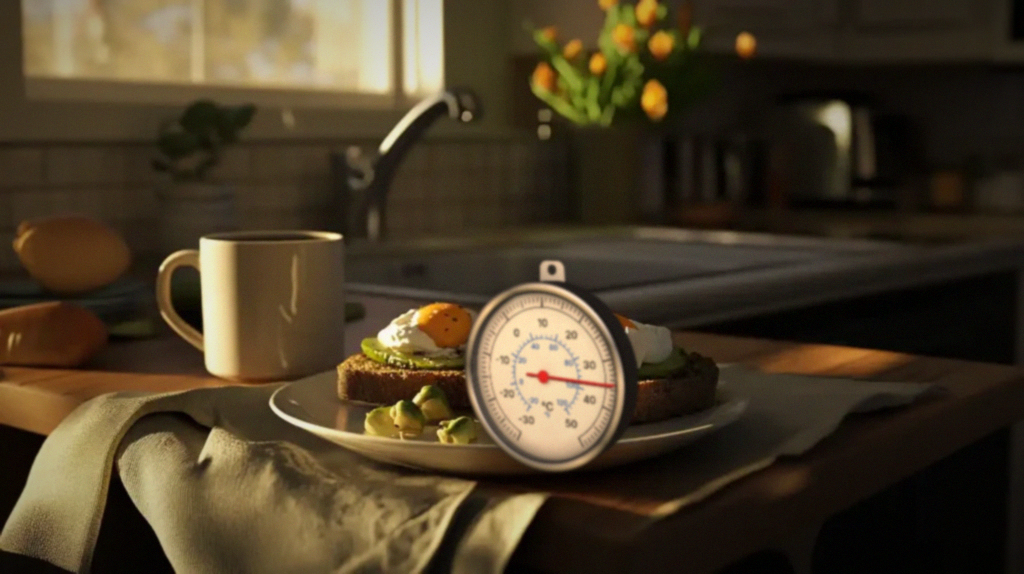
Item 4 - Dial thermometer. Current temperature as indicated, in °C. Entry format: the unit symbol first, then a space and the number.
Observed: °C 35
